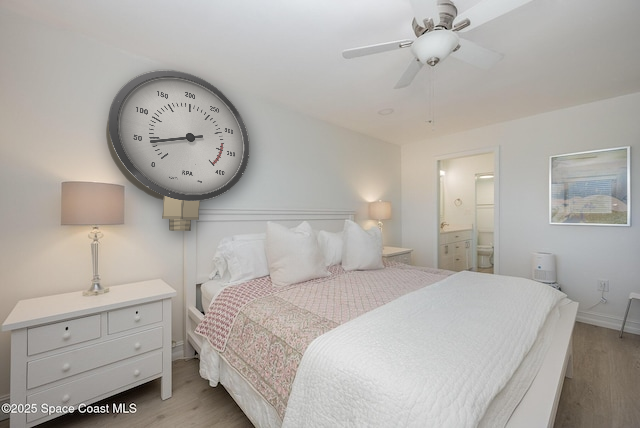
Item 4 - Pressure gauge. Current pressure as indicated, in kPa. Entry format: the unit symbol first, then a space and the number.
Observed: kPa 40
